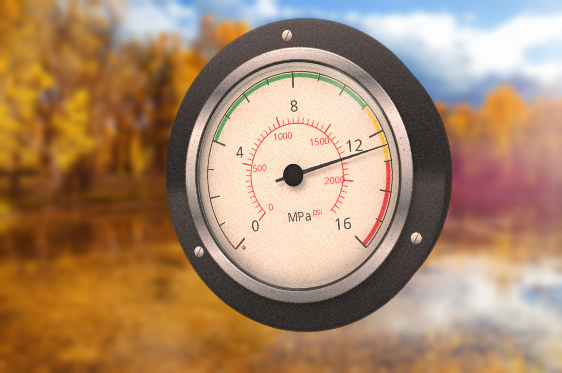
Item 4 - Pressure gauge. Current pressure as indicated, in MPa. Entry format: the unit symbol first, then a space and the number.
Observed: MPa 12.5
